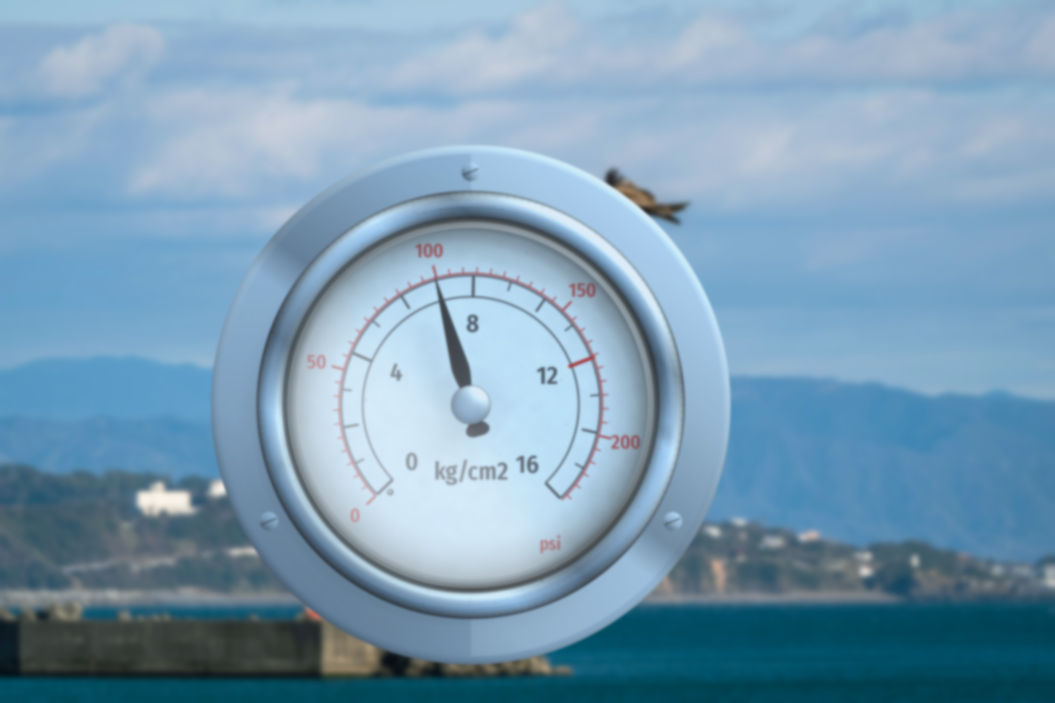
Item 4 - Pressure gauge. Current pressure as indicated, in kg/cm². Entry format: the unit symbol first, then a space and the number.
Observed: kg/cm² 7
